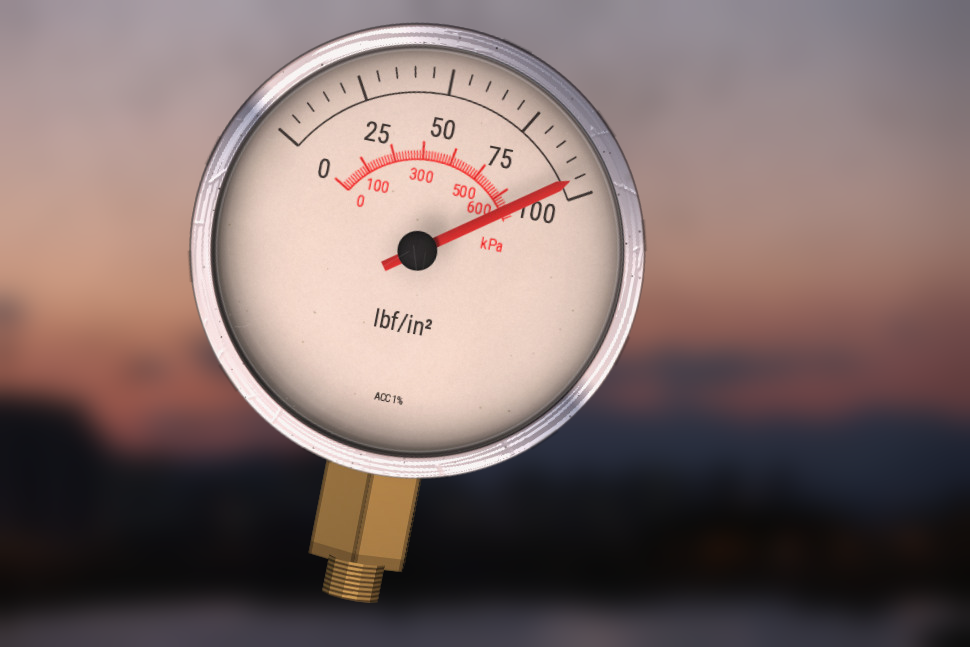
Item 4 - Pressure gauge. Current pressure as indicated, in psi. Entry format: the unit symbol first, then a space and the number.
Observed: psi 95
